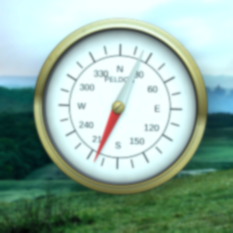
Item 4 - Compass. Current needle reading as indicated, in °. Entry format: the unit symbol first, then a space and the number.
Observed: ° 202.5
